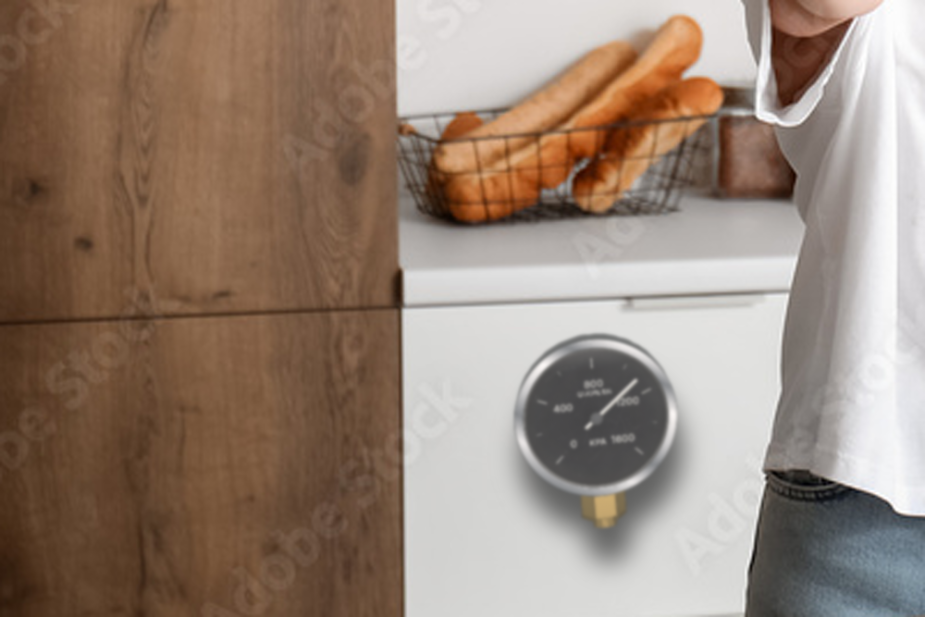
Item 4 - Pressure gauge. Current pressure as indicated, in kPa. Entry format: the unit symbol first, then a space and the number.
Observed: kPa 1100
